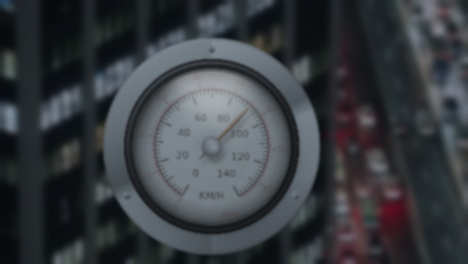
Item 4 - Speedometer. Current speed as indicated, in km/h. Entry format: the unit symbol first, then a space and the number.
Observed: km/h 90
